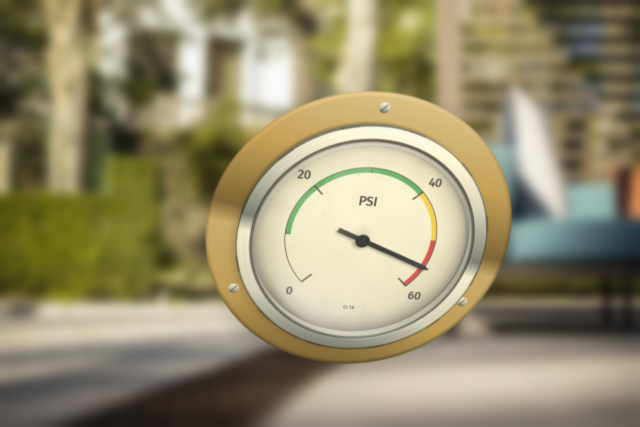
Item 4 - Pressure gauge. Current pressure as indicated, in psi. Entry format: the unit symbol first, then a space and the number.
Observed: psi 55
